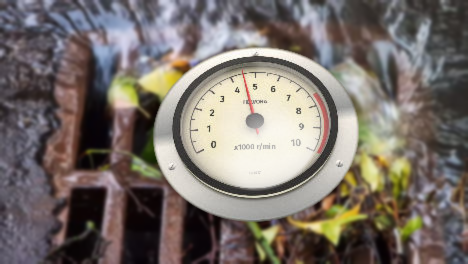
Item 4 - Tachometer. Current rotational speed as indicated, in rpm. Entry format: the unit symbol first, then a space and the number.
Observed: rpm 4500
